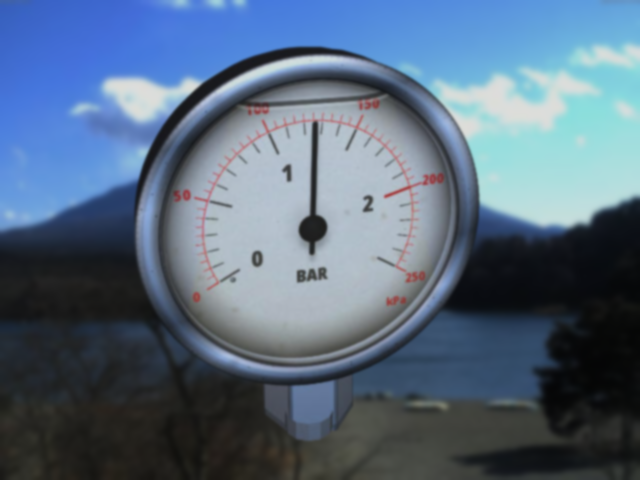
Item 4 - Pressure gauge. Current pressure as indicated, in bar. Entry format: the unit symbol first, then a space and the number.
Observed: bar 1.25
